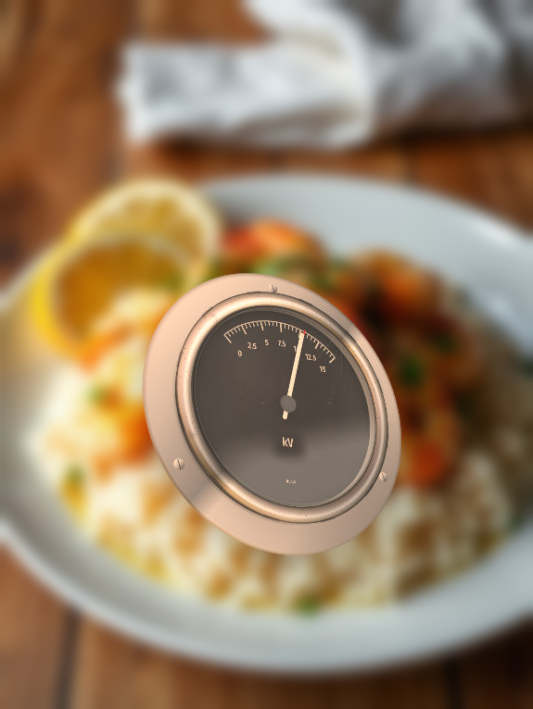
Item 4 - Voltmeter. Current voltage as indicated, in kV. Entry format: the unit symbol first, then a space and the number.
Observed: kV 10
